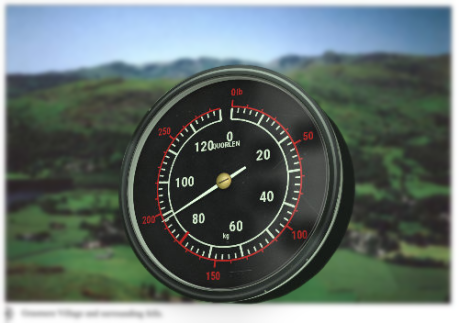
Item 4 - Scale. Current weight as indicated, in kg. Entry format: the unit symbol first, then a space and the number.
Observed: kg 88
